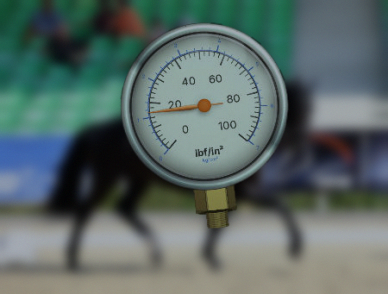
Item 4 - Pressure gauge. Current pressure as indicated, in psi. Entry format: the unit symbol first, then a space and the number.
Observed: psi 16
